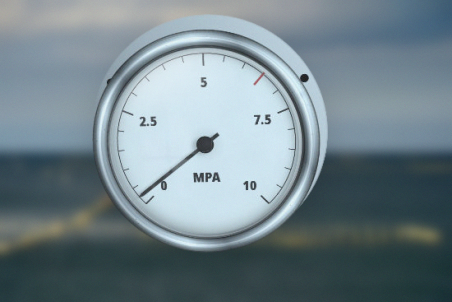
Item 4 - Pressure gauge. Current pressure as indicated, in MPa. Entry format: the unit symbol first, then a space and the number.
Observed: MPa 0.25
